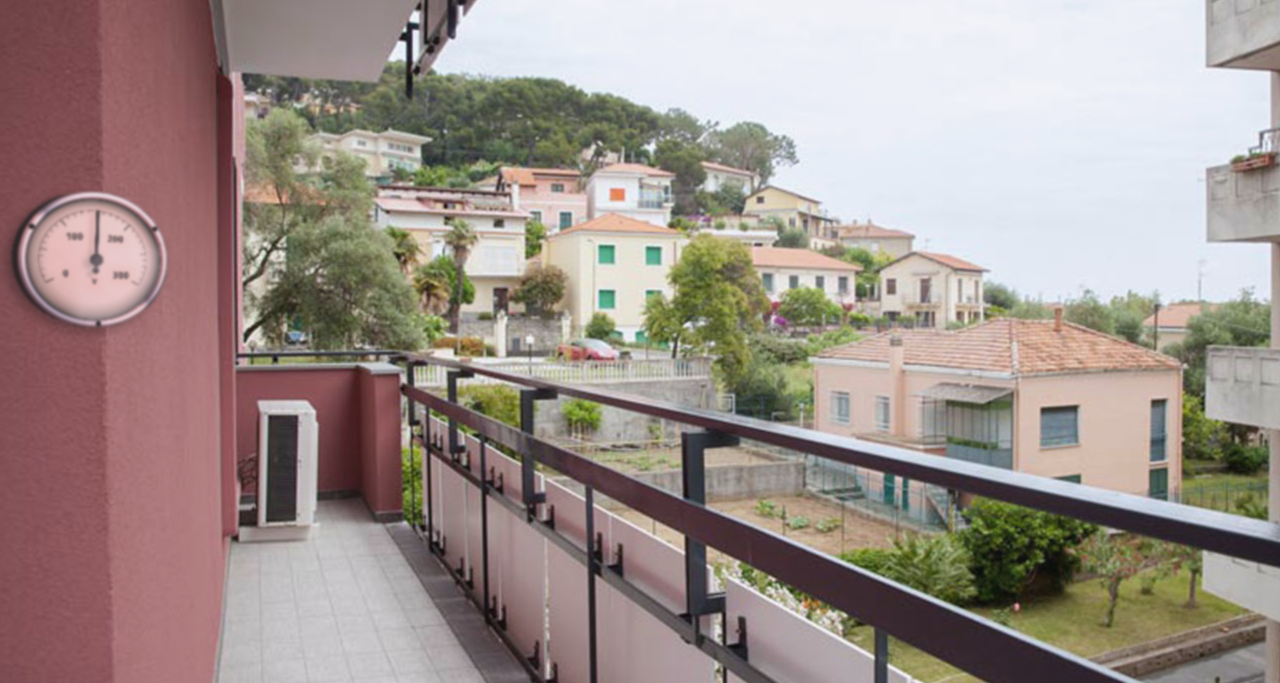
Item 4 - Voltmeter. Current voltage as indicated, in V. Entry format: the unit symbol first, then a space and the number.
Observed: V 150
